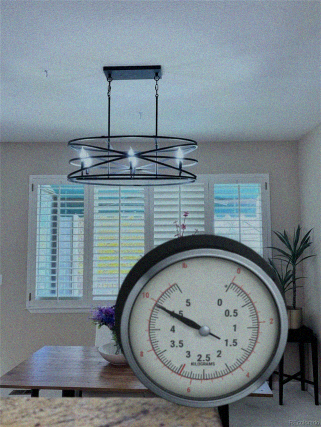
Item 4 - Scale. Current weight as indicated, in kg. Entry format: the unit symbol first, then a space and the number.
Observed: kg 4.5
